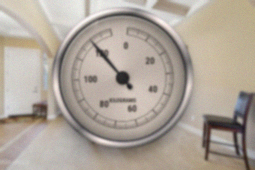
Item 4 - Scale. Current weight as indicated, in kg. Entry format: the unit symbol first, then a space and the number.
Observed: kg 120
